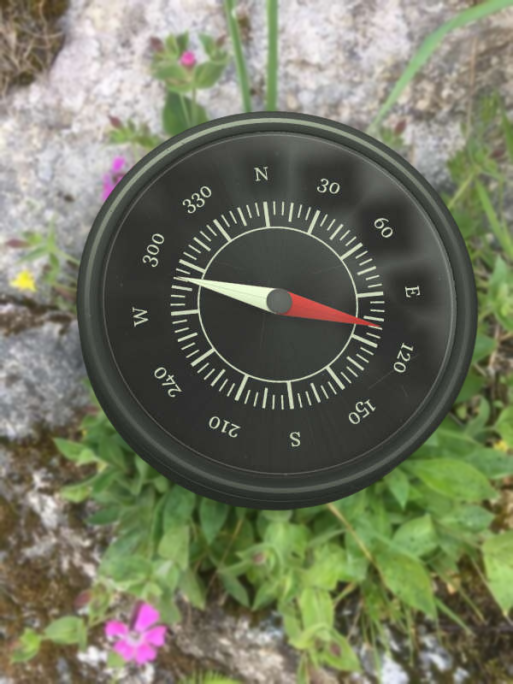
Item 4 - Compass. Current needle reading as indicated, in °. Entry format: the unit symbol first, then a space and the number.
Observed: ° 110
